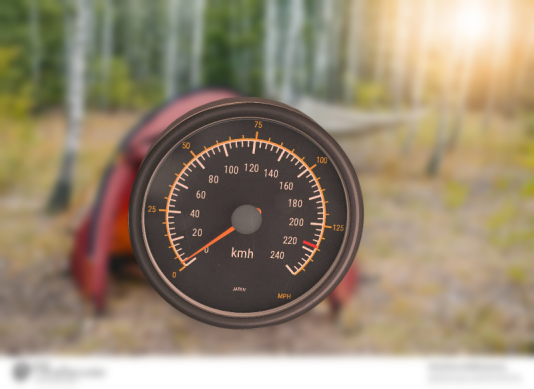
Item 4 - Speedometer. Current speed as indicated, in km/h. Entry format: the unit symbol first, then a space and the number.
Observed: km/h 4
